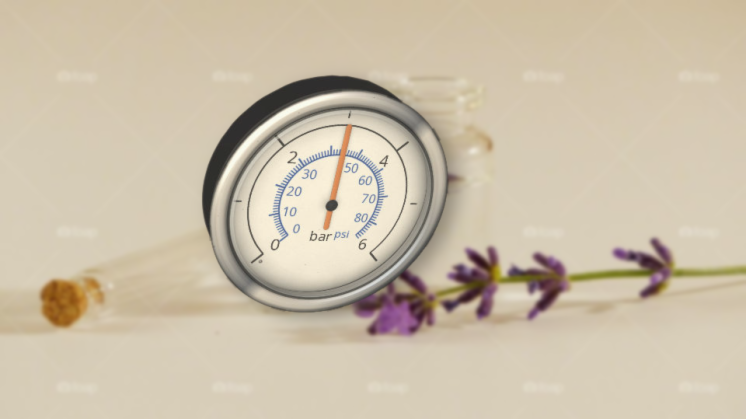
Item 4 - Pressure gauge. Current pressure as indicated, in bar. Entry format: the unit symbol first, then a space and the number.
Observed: bar 3
